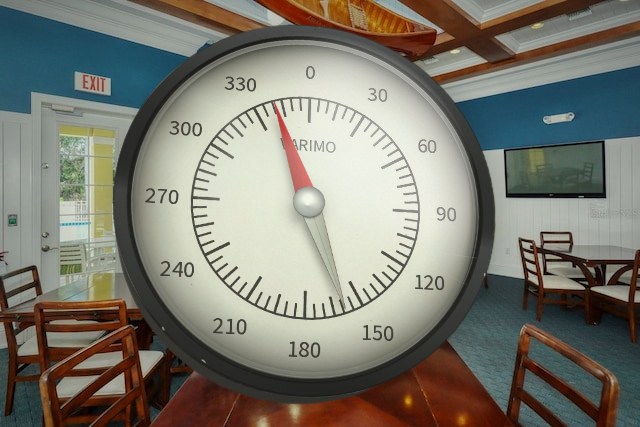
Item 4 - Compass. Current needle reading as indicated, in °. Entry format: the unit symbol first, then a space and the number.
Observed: ° 340
